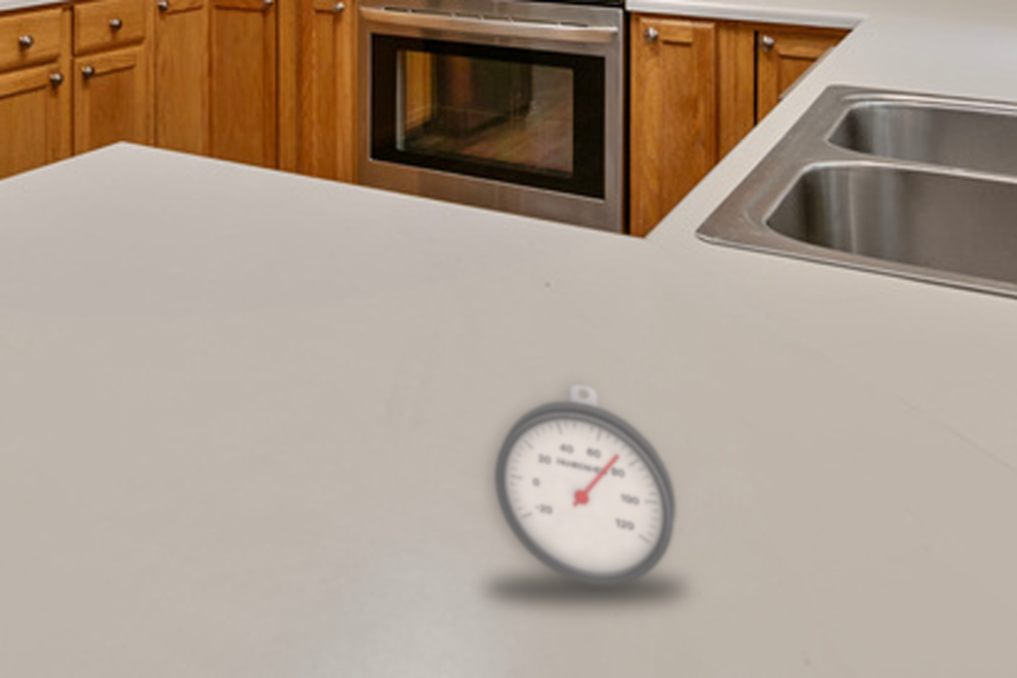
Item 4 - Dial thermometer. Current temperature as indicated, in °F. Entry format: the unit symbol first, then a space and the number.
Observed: °F 72
